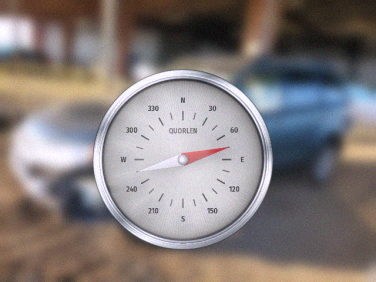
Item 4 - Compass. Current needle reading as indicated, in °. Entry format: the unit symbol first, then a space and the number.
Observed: ° 75
